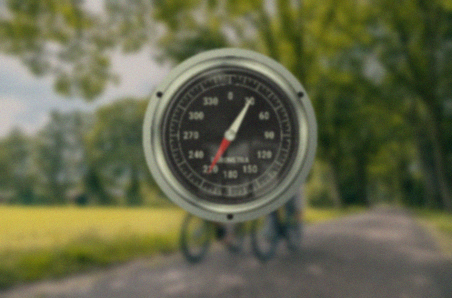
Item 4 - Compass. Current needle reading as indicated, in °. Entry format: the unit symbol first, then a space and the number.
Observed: ° 210
